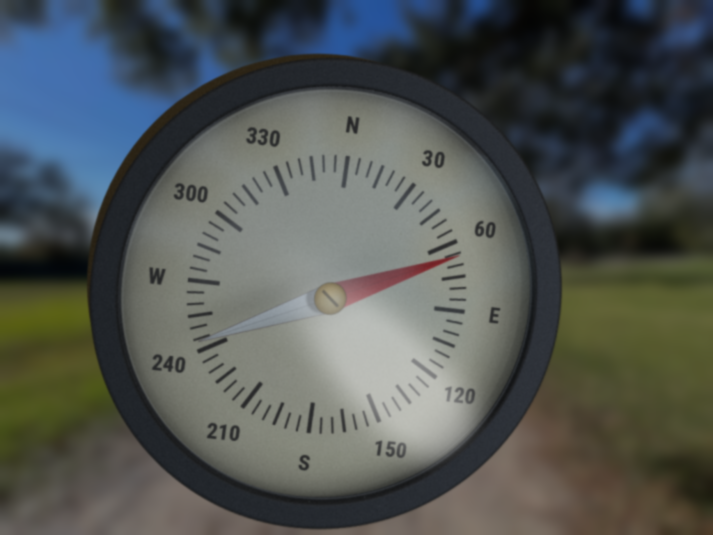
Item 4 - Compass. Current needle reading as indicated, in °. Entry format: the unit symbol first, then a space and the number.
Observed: ° 65
